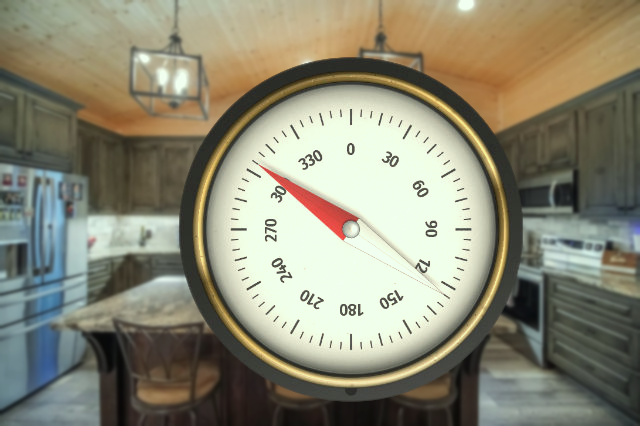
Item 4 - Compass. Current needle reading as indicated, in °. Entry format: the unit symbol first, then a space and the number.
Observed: ° 305
